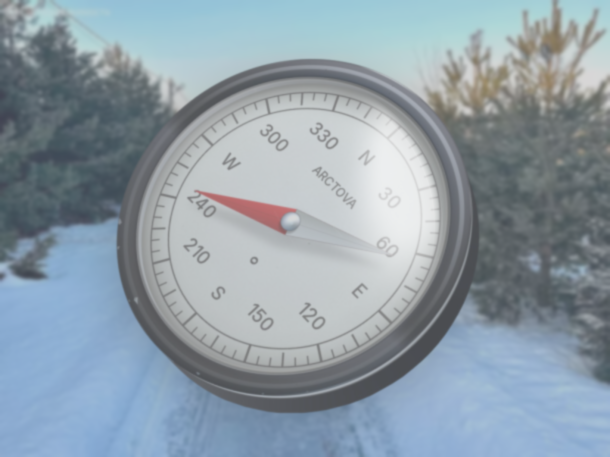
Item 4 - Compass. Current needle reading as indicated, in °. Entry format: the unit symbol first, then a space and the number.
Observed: ° 245
